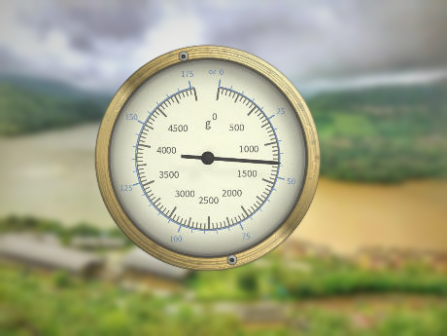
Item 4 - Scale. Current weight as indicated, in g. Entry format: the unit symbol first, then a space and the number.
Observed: g 1250
